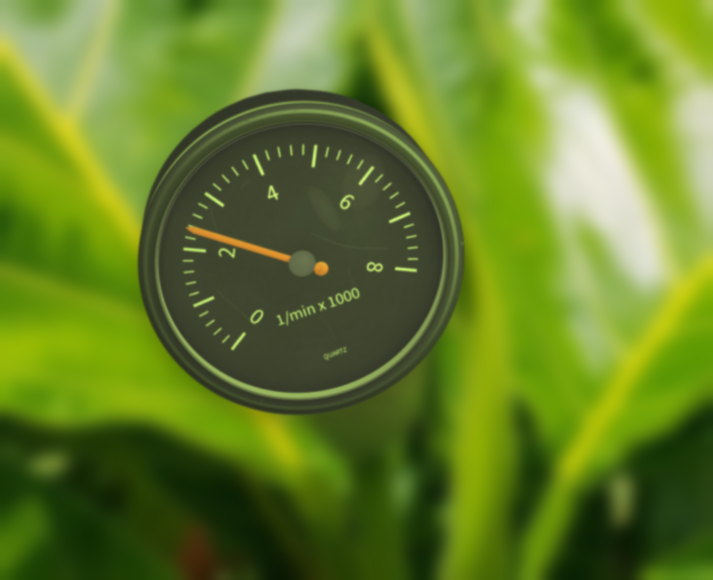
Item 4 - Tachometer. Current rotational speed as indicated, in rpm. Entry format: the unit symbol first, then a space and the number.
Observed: rpm 2400
